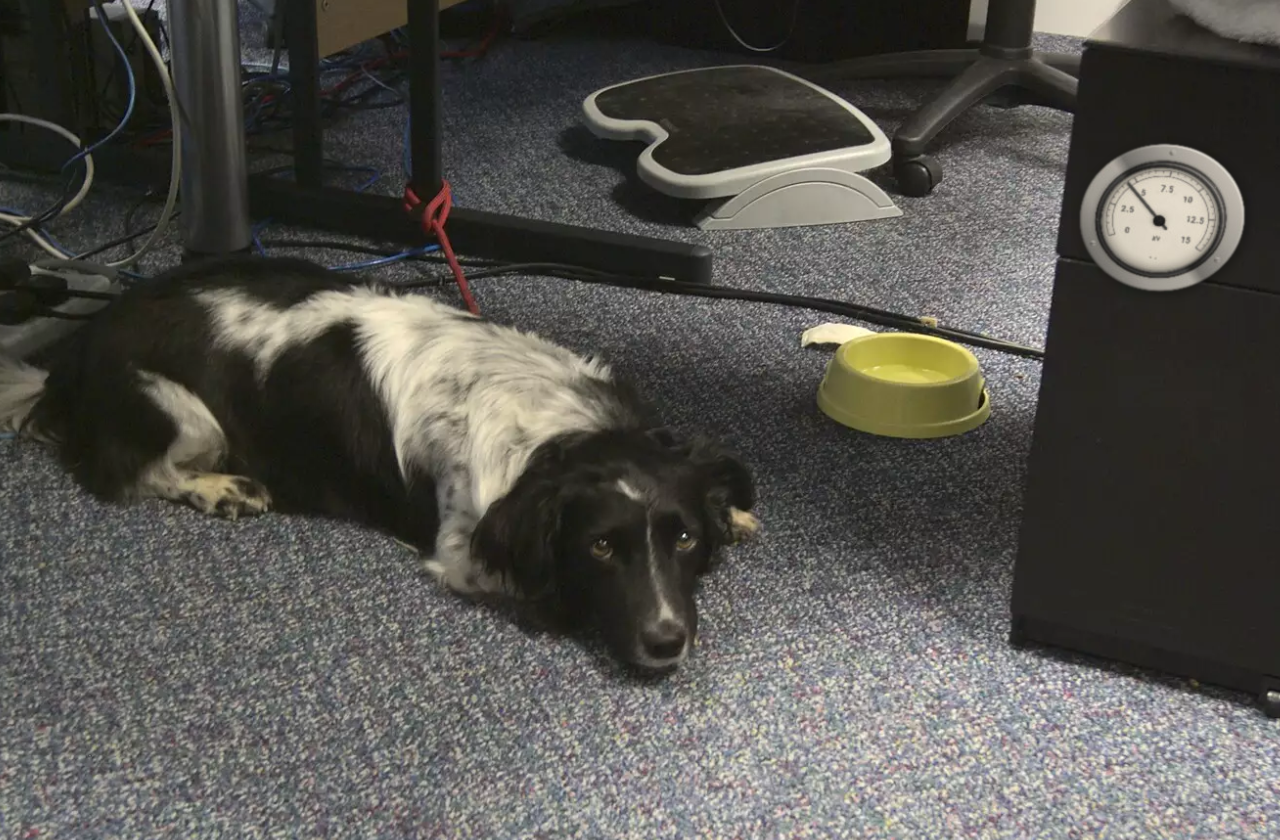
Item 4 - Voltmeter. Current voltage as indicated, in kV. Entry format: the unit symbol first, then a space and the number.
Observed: kV 4.5
